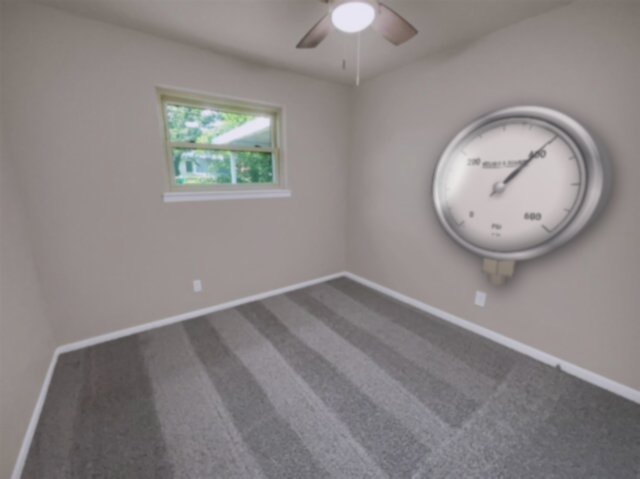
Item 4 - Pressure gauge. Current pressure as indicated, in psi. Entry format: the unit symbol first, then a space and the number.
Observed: psi 400
